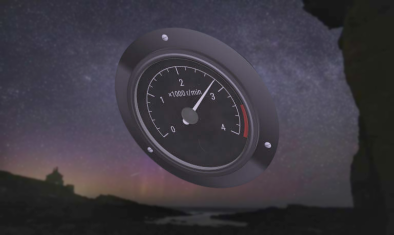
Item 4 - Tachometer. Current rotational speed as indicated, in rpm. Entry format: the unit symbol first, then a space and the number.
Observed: rpm 2800
